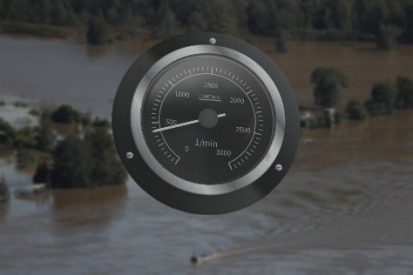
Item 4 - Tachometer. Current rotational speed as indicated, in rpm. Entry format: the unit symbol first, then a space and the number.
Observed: rpm 400
